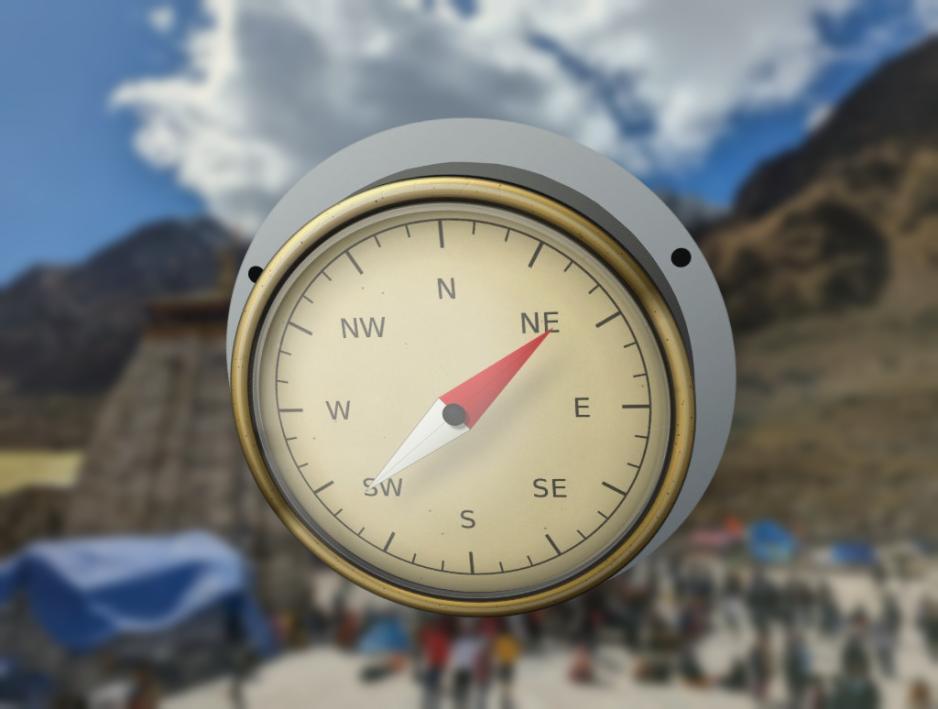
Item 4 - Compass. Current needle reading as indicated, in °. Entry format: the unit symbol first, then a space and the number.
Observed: ° 50
